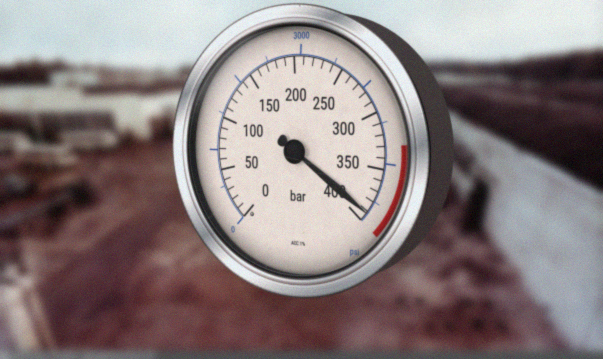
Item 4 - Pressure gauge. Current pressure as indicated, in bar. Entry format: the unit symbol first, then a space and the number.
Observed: bar 390
